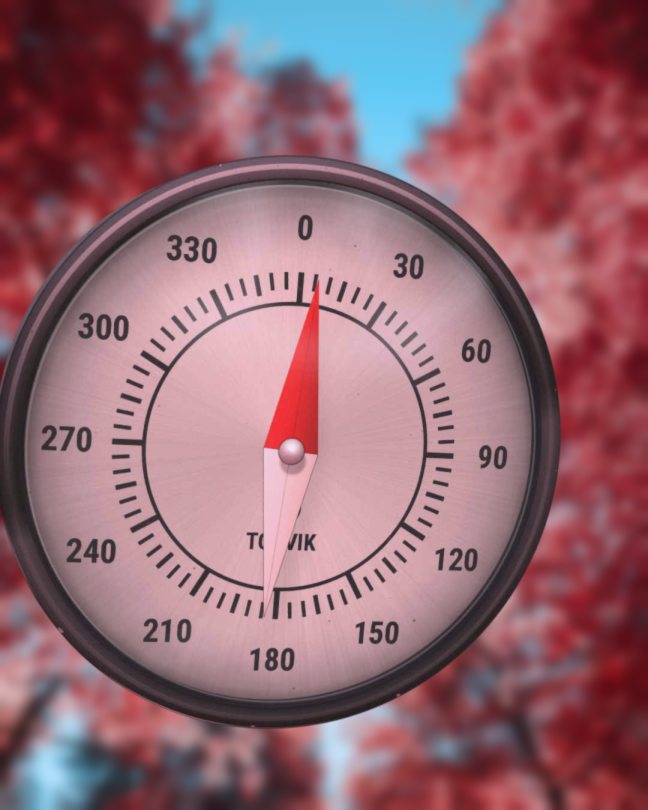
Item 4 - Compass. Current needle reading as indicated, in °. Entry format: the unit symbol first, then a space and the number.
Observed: ° 5
